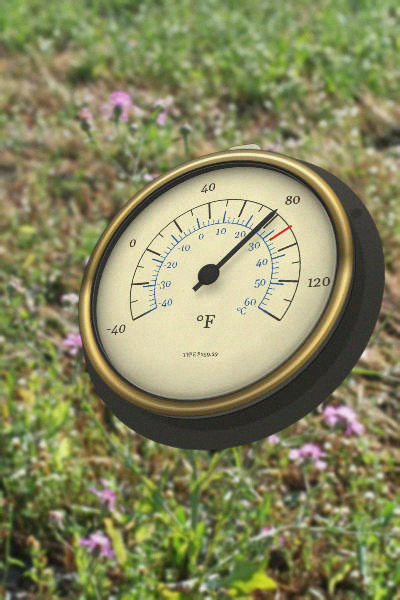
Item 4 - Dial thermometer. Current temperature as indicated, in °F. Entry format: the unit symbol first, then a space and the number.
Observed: °F 80
